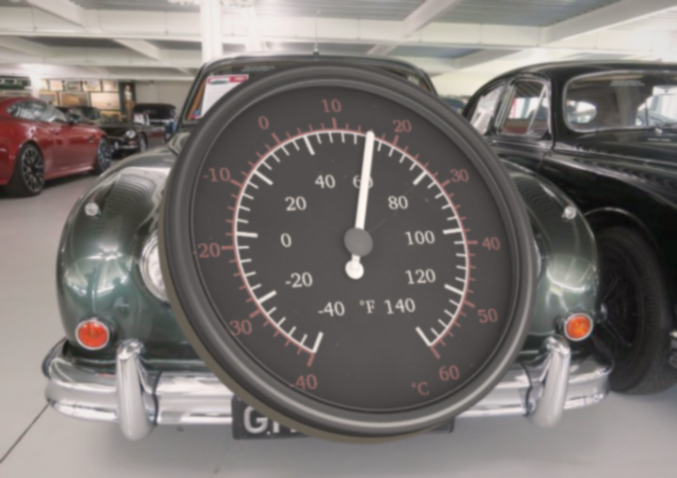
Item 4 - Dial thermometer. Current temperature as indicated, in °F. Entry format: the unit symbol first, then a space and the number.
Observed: °F 60
